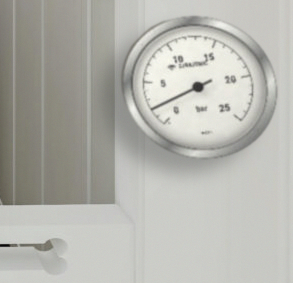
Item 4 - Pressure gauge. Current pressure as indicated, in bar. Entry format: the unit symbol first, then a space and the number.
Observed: bar 2
